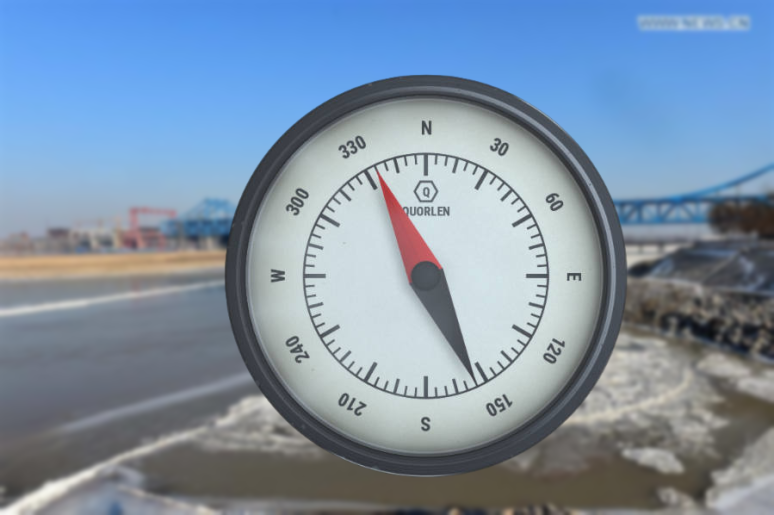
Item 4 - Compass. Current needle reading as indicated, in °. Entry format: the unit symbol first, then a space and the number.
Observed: ° 335
